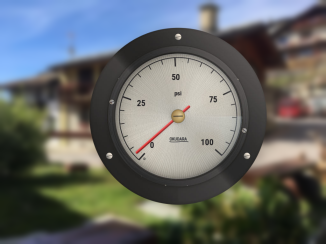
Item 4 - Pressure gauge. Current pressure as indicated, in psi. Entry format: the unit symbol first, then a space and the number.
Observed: psi 2.5
